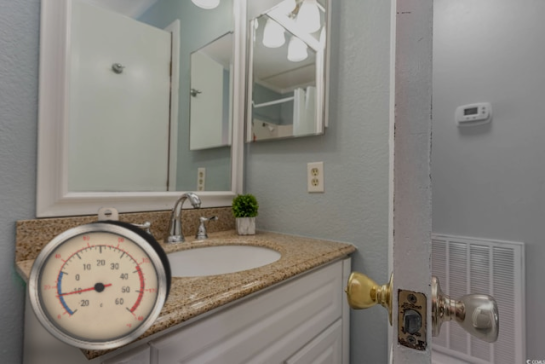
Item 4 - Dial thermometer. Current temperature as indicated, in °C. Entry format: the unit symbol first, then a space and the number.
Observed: °C -10
